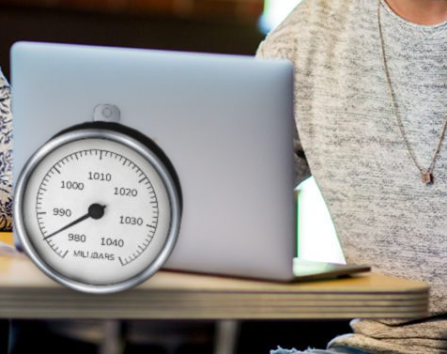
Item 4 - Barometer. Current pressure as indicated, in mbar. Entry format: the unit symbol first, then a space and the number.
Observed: mbar 985
